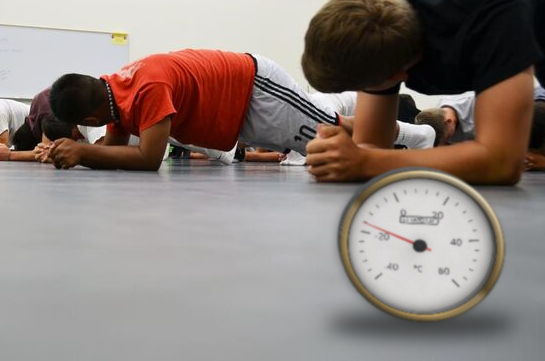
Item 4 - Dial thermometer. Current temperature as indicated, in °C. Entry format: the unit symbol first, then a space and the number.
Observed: °C -16
